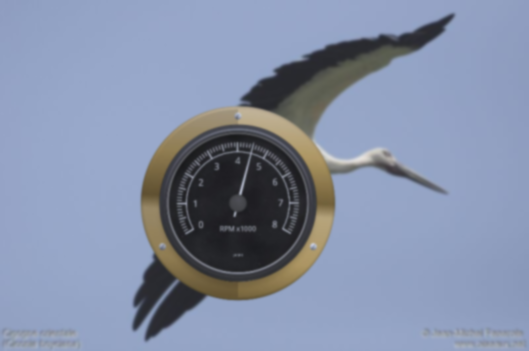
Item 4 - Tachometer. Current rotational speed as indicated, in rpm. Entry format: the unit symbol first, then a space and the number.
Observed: rpm 4500
